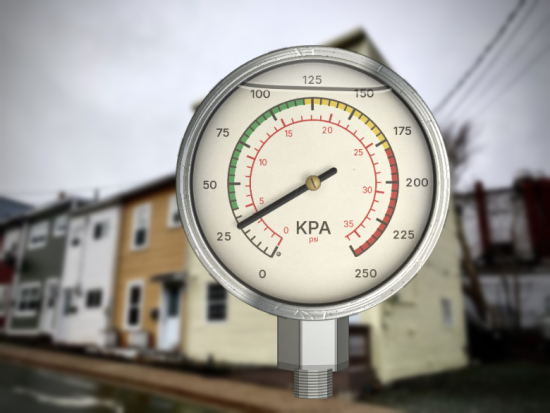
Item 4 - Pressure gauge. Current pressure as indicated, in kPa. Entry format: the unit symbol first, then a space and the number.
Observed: kPa 25
